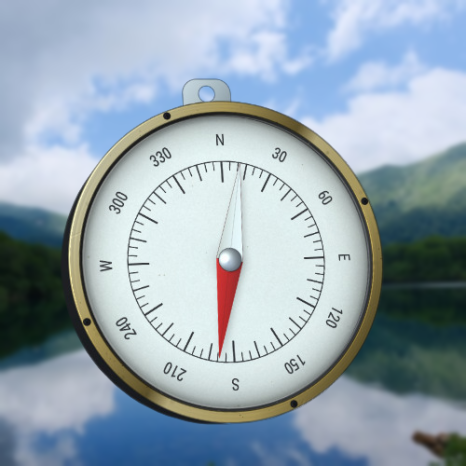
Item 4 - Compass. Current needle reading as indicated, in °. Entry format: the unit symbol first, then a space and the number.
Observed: ° 190
